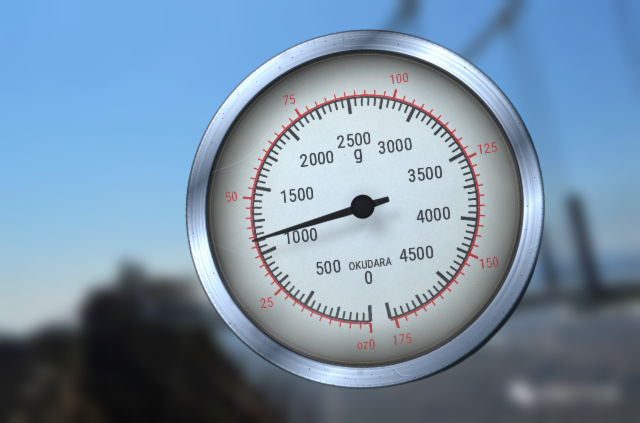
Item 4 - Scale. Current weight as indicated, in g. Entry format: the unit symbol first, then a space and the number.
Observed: g 1100
